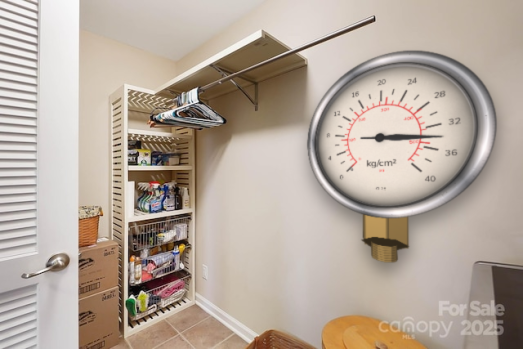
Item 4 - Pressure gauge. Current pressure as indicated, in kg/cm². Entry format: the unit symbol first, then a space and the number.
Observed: kg/cm² 34
